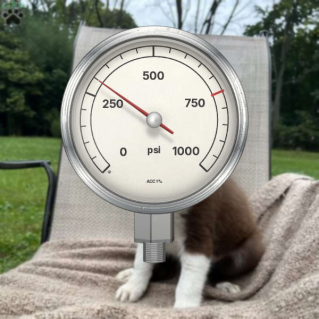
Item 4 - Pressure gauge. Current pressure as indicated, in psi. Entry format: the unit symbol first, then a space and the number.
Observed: psi 300
